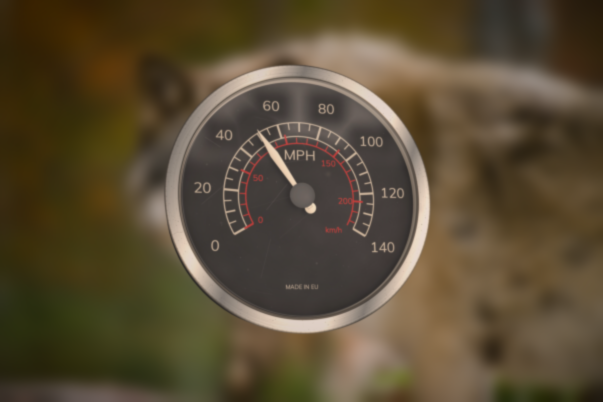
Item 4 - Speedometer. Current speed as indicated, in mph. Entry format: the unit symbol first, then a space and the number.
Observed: mph 50
